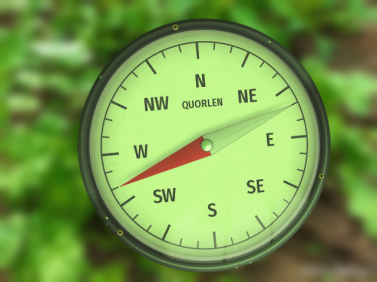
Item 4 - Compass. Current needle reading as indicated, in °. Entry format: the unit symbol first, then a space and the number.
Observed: ° 250
